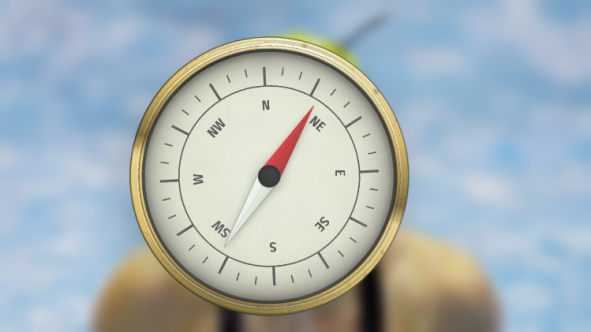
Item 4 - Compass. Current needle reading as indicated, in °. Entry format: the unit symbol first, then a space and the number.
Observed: ° 35
